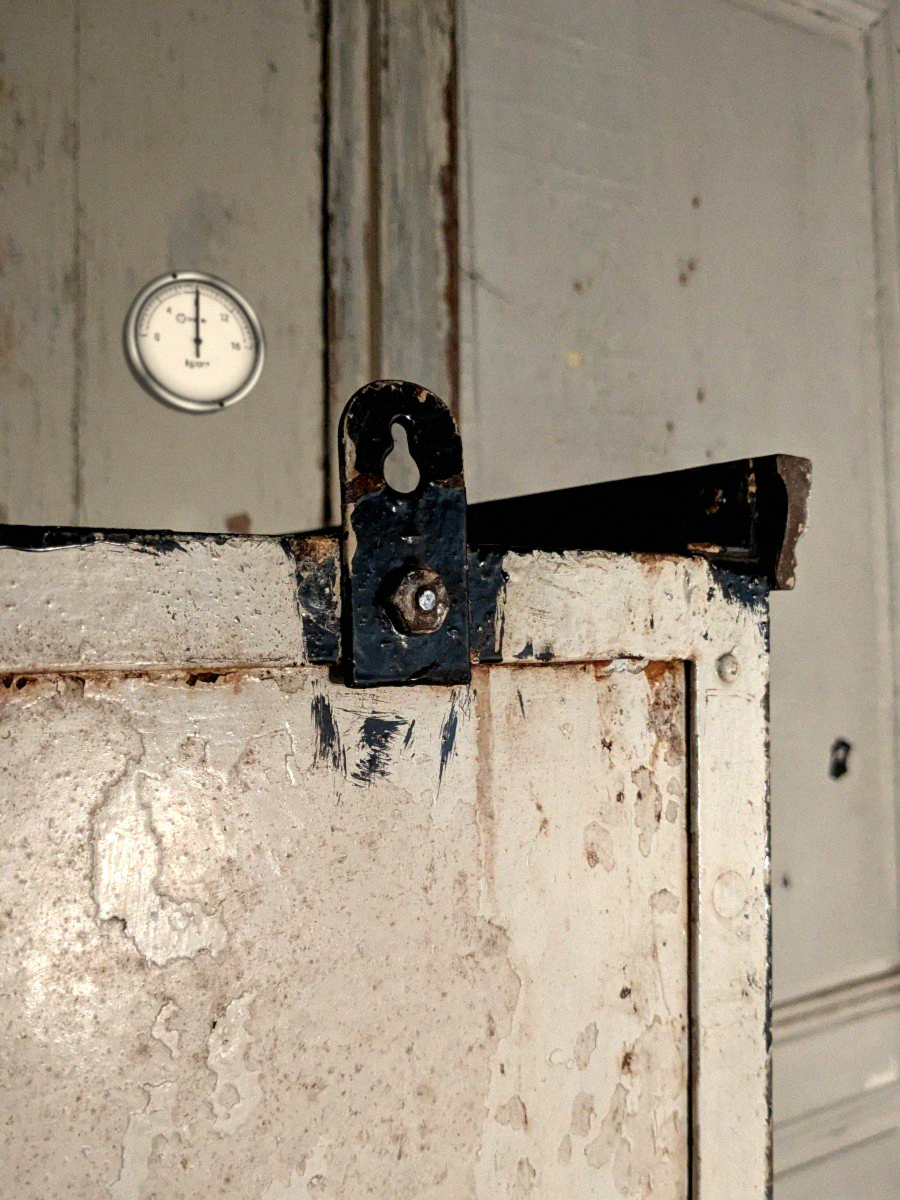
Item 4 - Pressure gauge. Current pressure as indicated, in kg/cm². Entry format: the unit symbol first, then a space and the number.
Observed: kg/cm² 8
